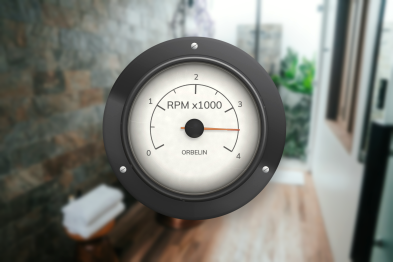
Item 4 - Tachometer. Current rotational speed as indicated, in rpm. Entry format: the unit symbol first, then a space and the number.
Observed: rpm 3500
